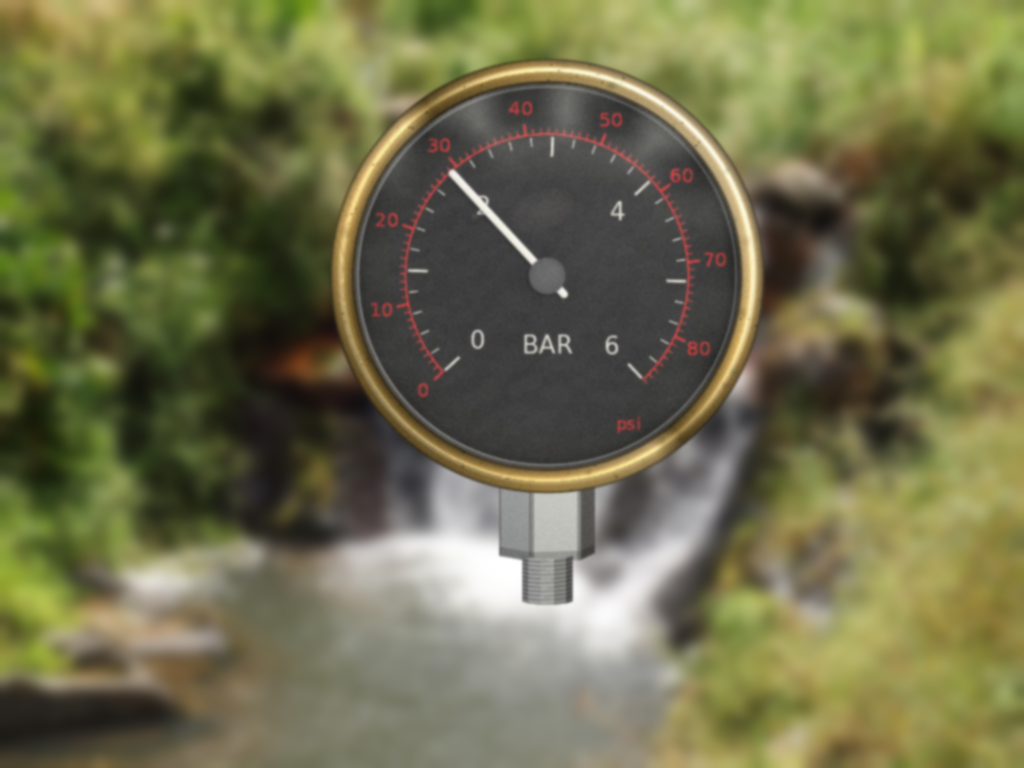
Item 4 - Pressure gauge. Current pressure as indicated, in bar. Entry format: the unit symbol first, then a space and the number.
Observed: bar 2
